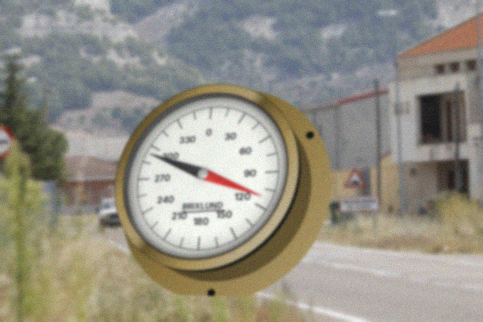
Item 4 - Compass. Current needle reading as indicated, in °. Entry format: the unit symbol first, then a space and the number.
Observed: ° 112.5
